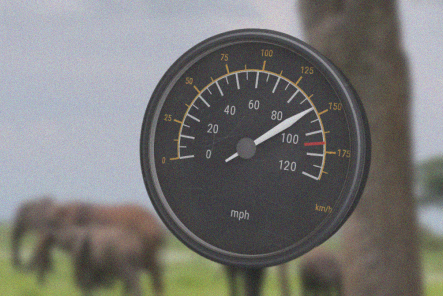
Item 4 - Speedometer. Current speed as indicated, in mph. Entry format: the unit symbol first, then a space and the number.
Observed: mph 90
